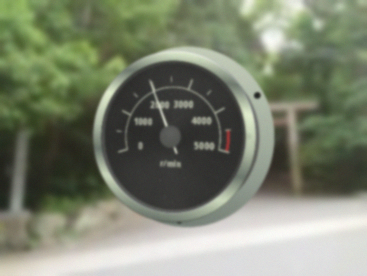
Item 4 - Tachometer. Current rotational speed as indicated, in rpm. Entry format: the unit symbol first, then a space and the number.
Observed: rpm 2000
